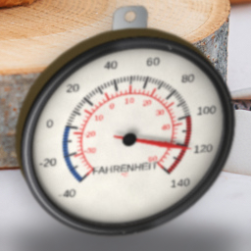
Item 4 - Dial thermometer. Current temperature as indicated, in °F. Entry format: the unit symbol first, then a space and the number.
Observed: °F 120
